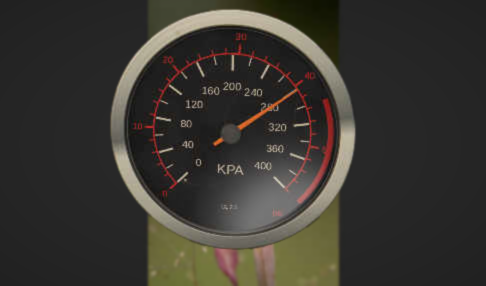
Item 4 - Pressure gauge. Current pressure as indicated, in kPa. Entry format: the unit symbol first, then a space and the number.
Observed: kPa 280
